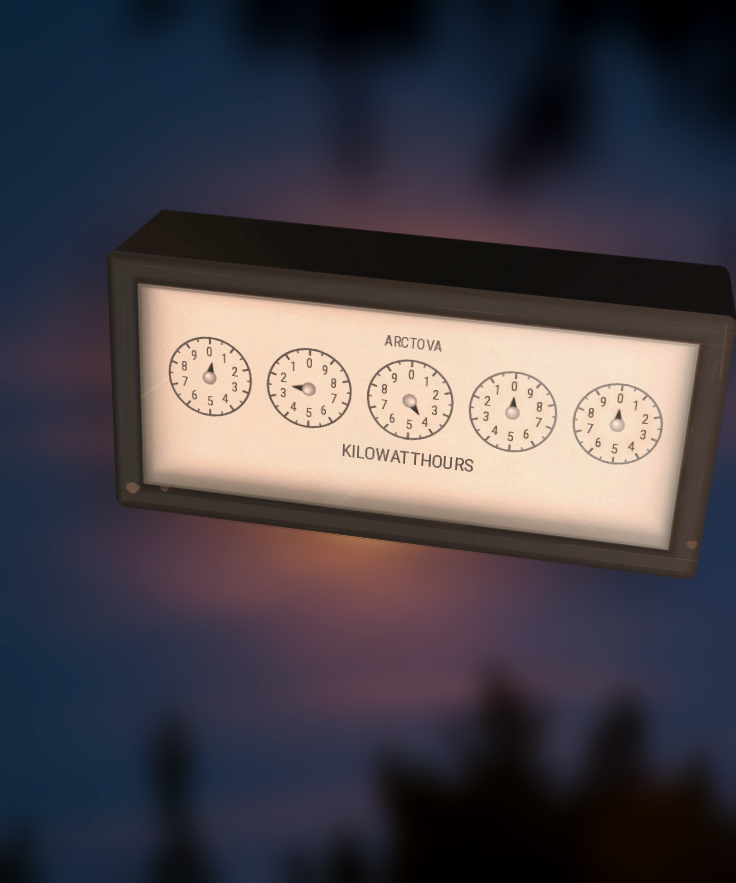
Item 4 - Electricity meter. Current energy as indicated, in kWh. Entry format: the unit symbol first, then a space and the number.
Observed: kWh 2400
